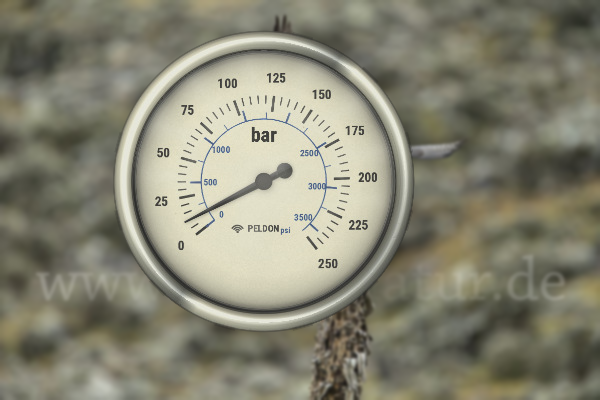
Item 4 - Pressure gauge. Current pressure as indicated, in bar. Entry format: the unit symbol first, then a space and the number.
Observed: bar 10
